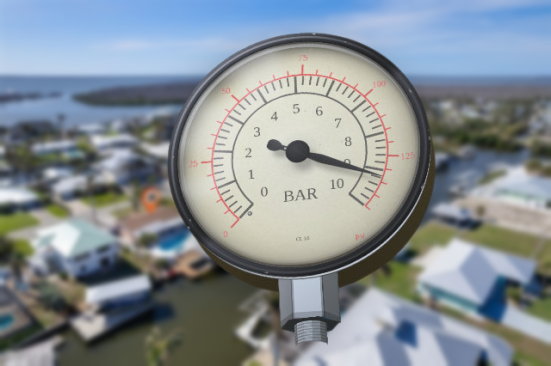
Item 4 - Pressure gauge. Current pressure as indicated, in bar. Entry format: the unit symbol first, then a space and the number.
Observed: bar 9.2
